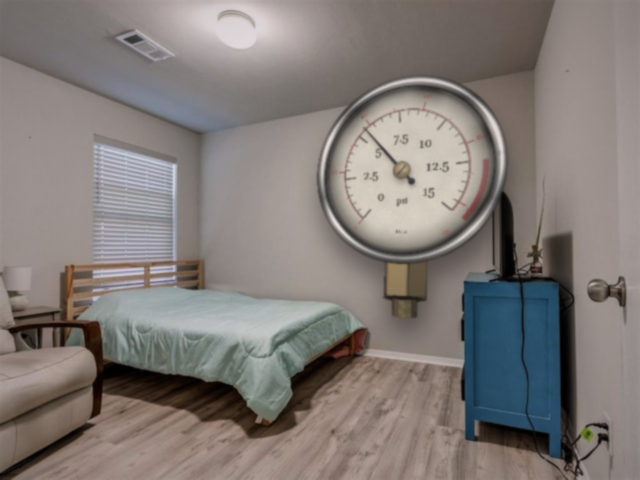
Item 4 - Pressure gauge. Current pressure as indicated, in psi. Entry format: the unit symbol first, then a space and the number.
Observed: psi 5.5
